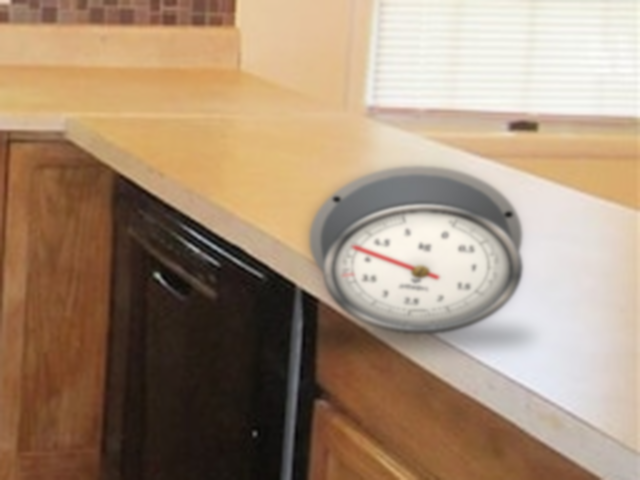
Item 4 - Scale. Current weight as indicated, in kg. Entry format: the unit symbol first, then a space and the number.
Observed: kg 4.25
